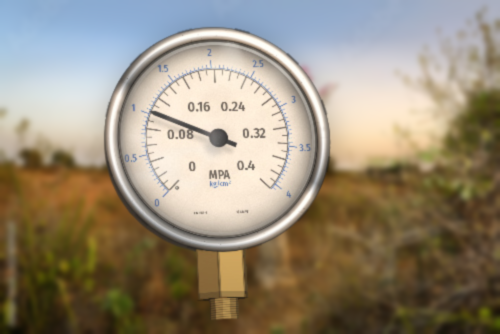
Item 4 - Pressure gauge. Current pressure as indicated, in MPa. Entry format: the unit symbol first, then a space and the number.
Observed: MPa 0.1
